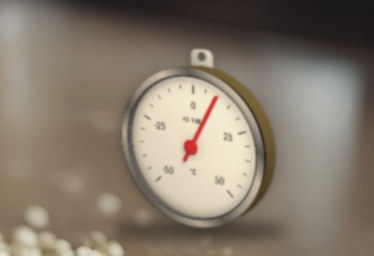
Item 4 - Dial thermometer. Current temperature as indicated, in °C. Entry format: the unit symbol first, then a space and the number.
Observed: °C 10
